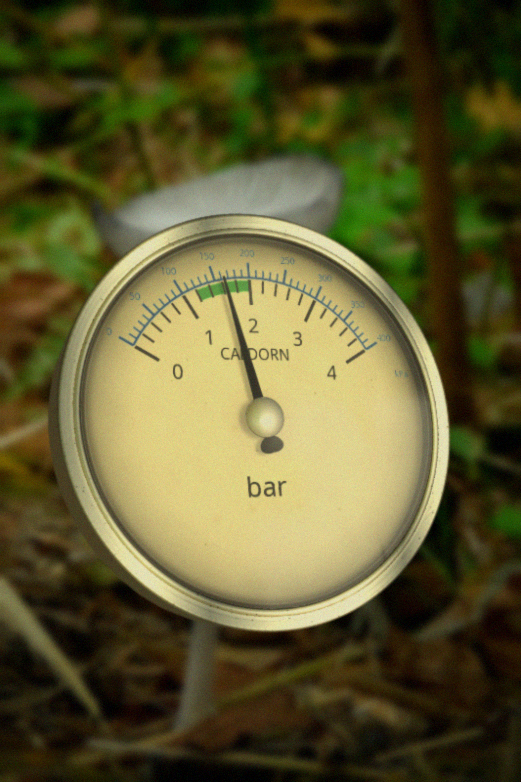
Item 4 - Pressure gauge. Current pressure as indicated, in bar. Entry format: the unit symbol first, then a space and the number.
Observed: bar 1.6
